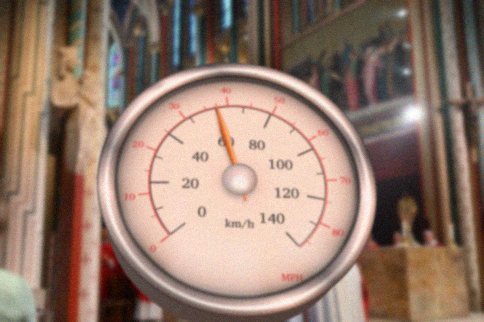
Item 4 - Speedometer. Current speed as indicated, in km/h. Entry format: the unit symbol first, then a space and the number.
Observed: km/h 60
